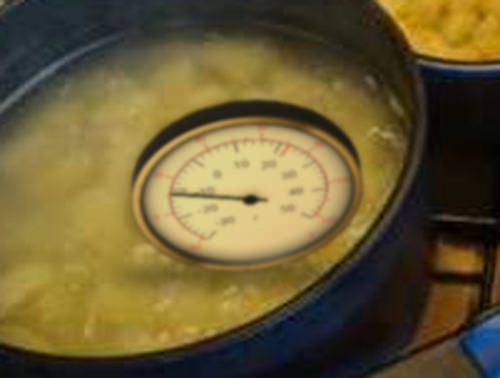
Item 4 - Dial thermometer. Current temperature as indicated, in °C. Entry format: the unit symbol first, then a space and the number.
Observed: °C -10
